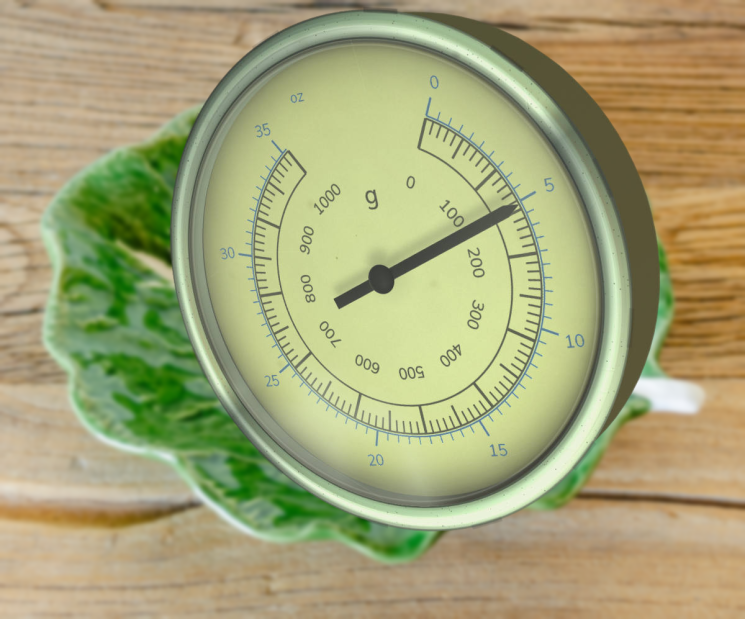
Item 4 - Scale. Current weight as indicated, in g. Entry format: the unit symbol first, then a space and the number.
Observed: g 145
